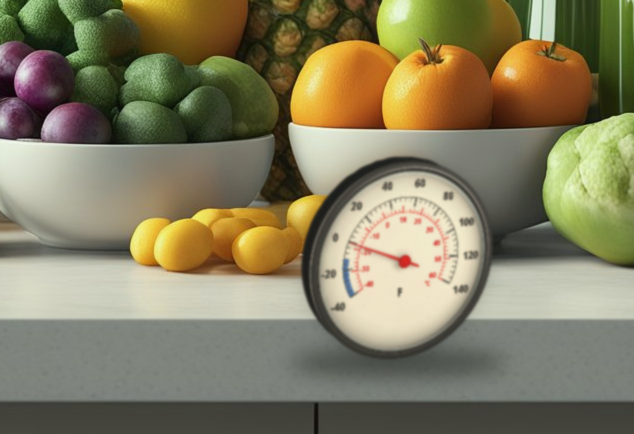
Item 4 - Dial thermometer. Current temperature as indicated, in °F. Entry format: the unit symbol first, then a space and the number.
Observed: °F 0
